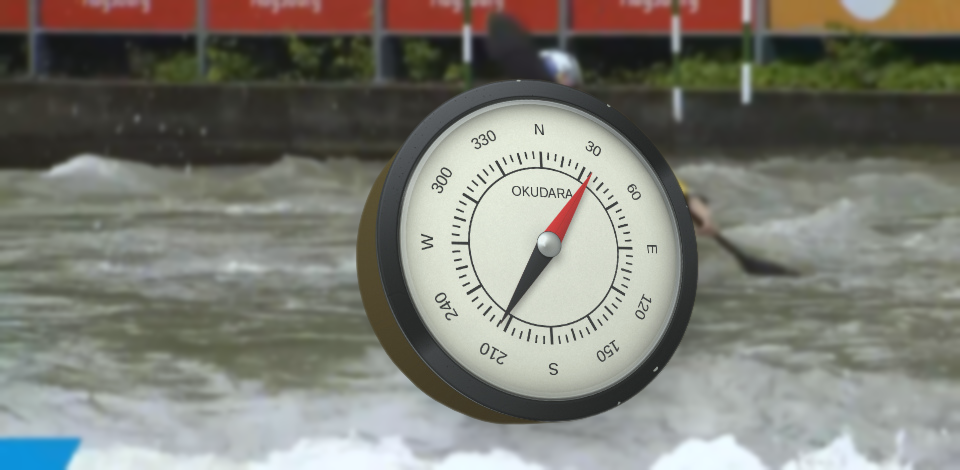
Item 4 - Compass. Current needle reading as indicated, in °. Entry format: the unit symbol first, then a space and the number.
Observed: ° 35
